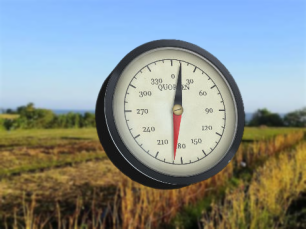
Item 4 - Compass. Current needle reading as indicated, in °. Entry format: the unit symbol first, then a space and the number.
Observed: ° 190
